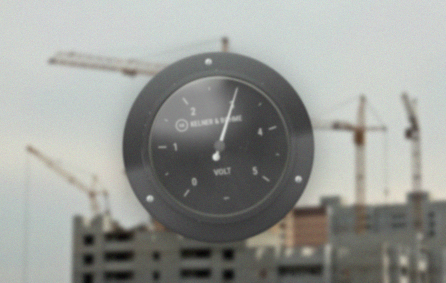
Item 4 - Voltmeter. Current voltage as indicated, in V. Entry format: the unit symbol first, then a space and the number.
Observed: V 3
